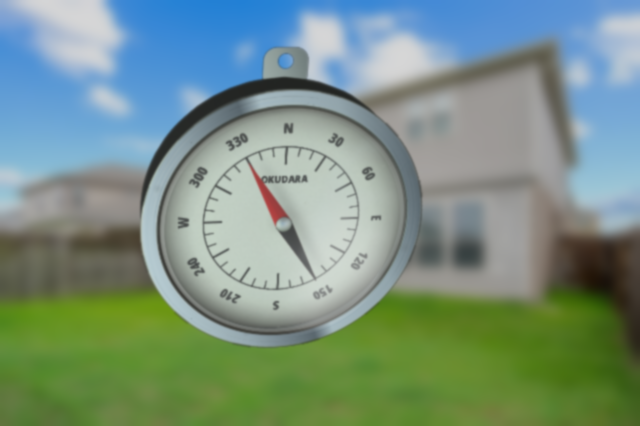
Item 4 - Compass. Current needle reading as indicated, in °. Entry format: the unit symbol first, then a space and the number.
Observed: ° 330
